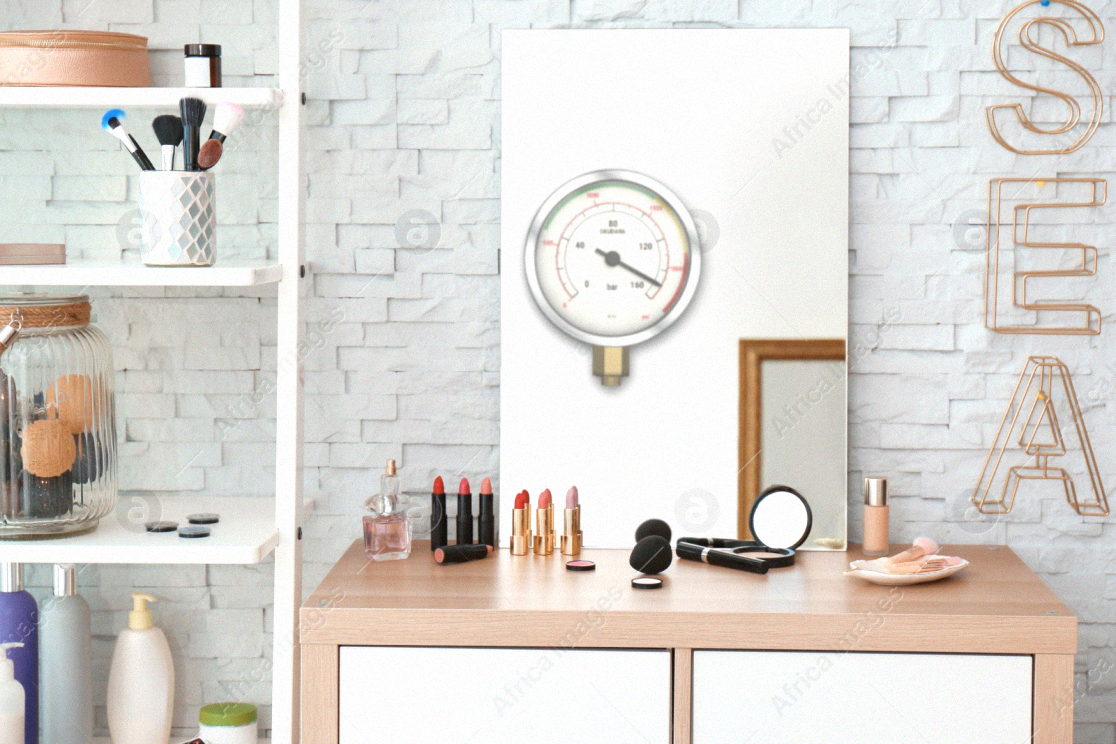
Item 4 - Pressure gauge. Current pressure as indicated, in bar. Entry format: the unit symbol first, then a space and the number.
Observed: bar 150
